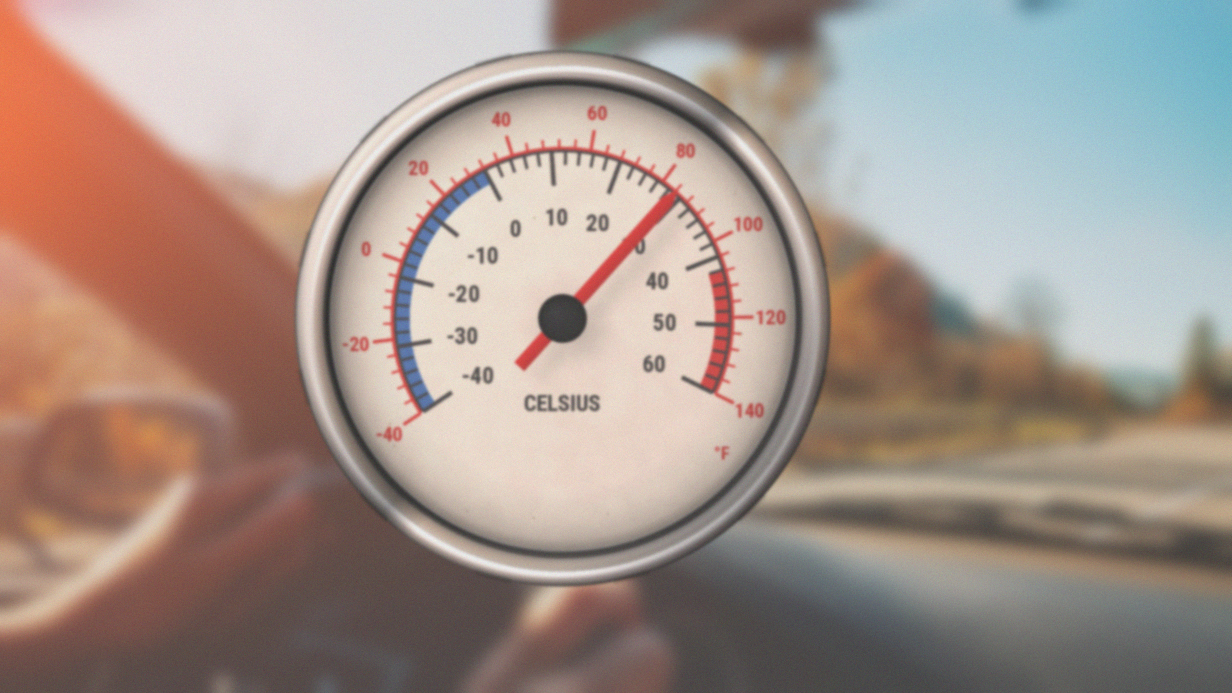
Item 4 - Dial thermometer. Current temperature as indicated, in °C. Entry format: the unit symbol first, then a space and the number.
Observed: °C 29
